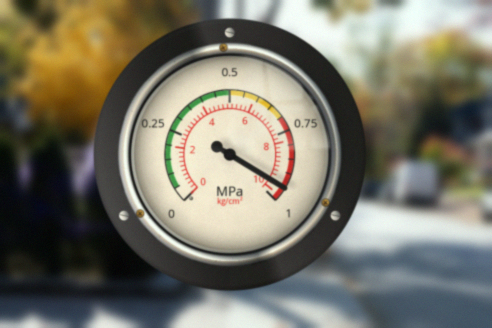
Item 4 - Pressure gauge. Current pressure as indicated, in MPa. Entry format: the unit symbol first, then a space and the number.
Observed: MPa 0.95
